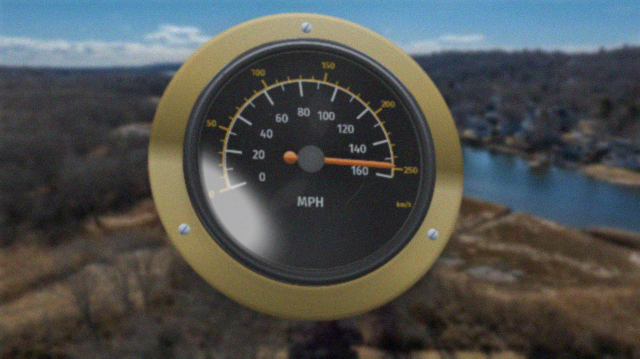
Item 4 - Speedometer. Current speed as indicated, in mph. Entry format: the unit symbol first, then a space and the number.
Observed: mph 155
